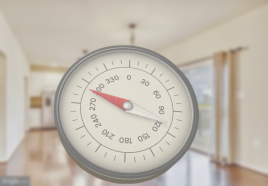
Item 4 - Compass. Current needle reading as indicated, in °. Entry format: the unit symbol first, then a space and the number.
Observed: ° 290
